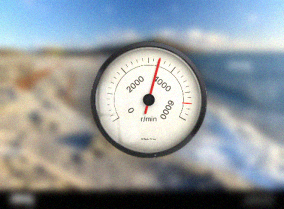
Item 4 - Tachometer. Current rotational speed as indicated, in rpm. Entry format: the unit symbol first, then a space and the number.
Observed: rpm 3400
